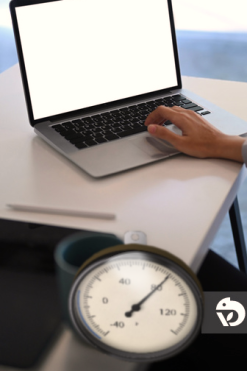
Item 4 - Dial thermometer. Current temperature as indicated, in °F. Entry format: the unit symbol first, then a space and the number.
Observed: °F 80
